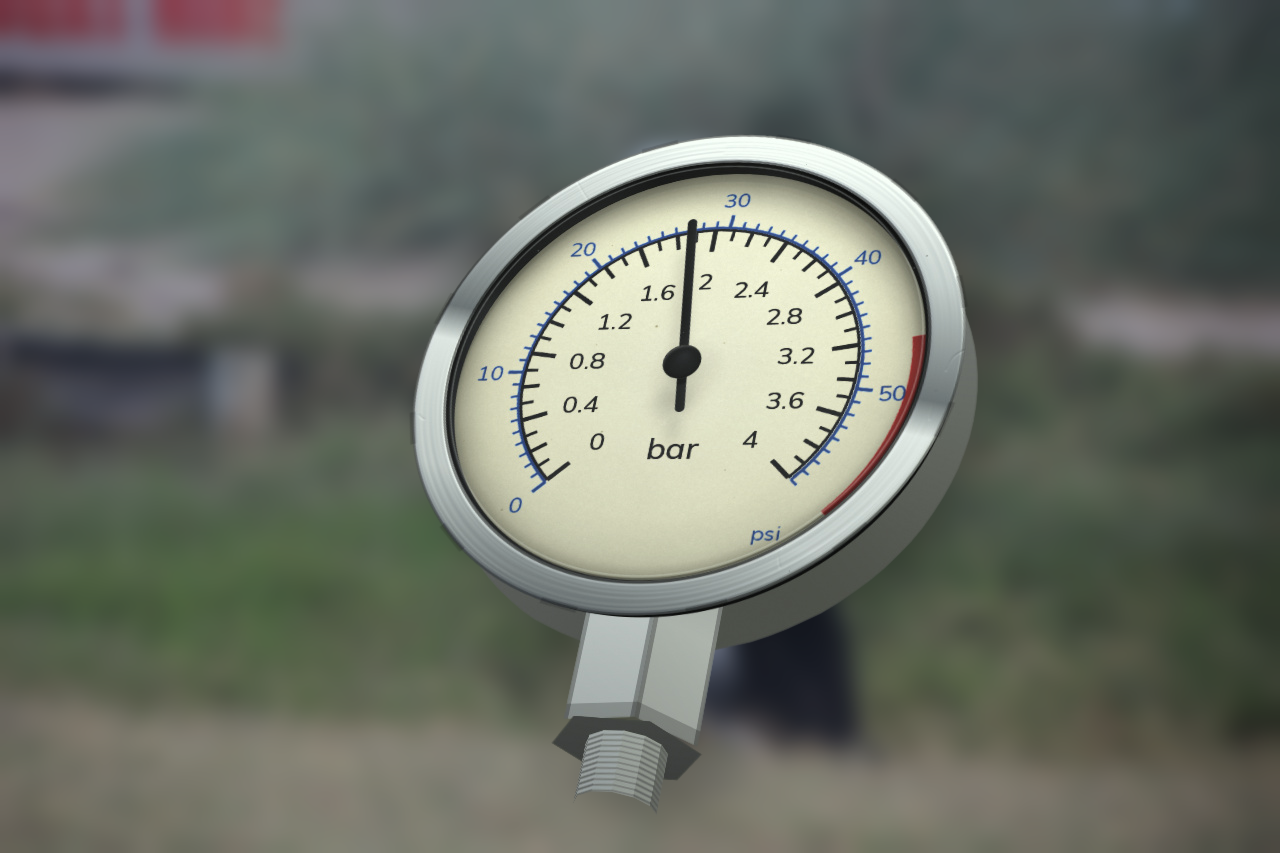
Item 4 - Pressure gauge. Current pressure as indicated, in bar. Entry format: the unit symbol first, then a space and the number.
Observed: bar 1.9
